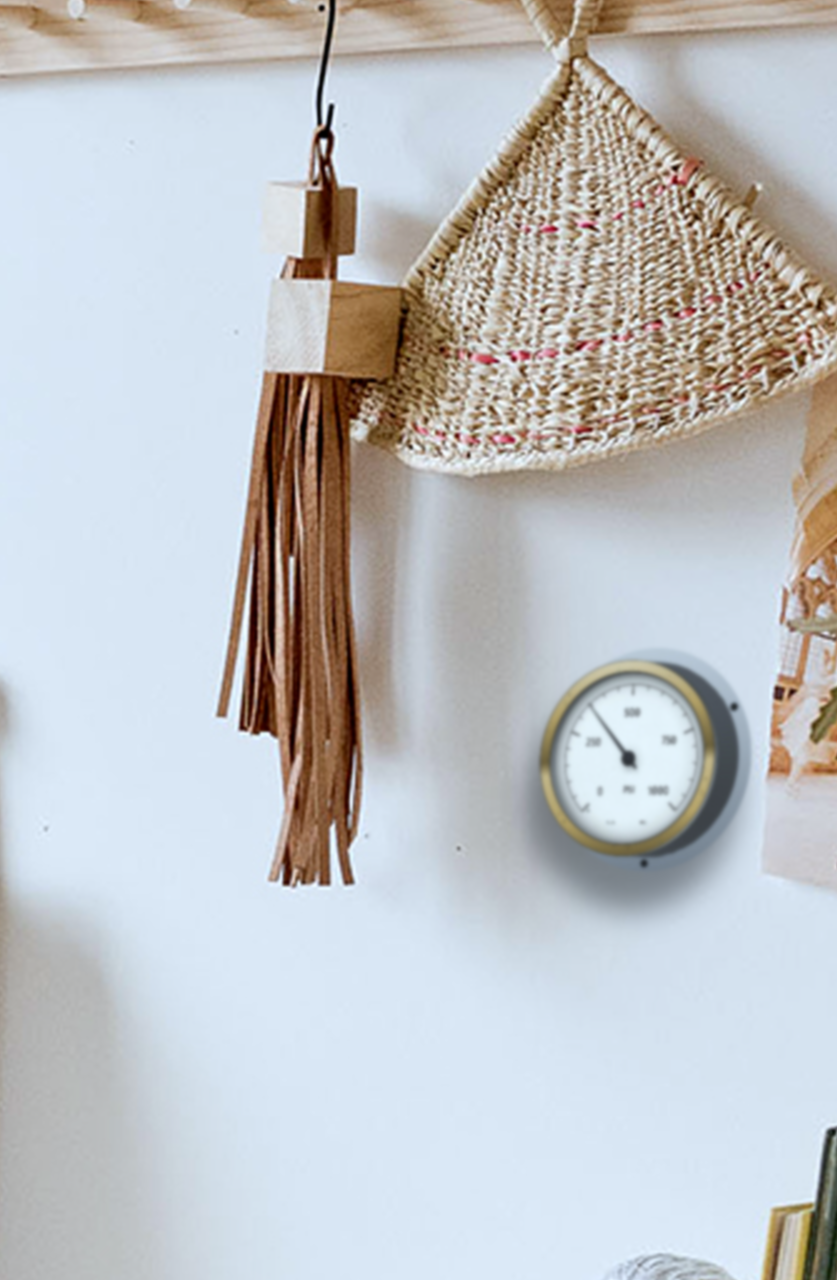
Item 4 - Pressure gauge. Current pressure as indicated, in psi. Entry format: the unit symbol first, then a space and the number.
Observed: psi 350
